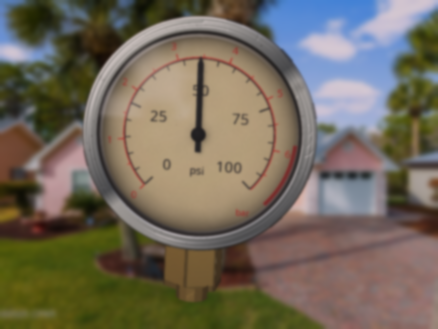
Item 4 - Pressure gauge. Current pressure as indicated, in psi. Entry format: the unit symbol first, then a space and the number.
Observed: psi 50
